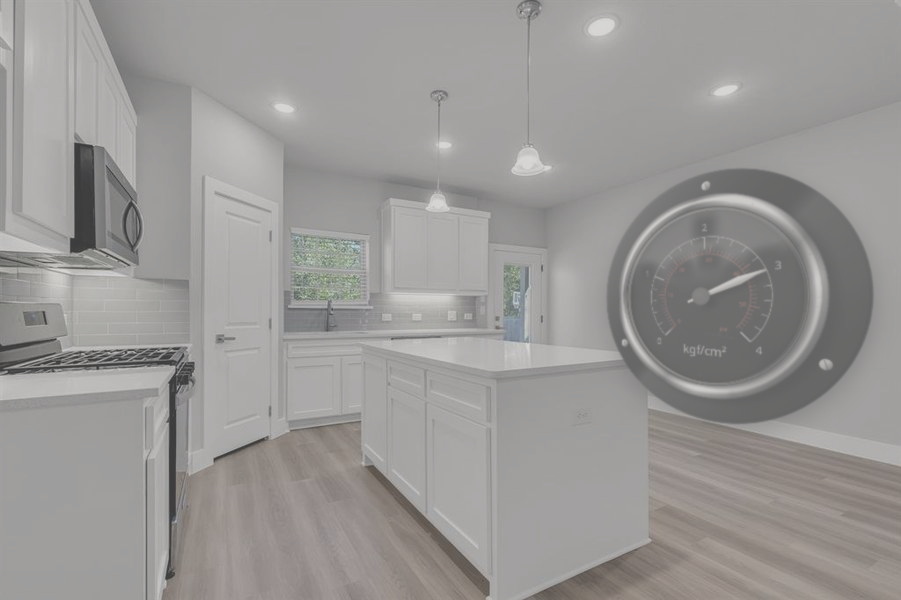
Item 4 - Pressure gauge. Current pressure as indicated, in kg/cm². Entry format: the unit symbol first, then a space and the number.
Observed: kg/cm² 3
